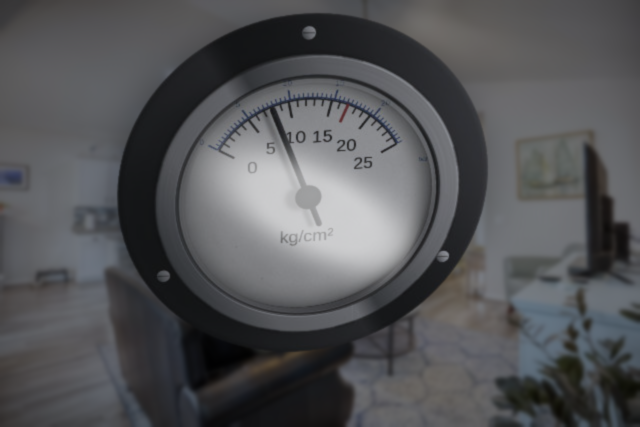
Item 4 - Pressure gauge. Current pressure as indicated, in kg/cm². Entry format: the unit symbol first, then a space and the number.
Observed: kg/cm² 8
